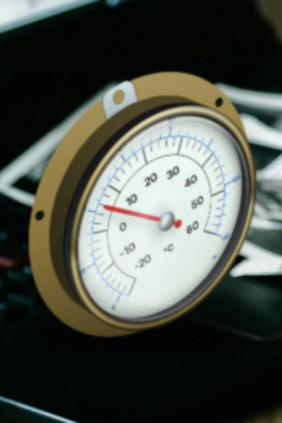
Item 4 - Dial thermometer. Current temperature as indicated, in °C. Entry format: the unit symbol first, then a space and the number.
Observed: °C 6
